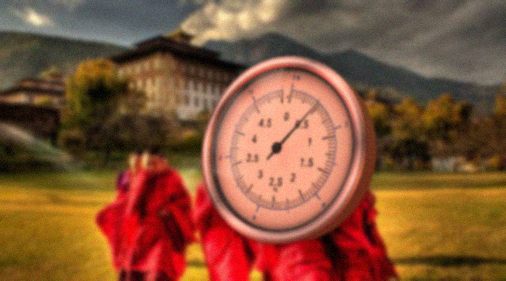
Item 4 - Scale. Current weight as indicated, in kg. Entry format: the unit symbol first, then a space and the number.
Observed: kg 0.5
